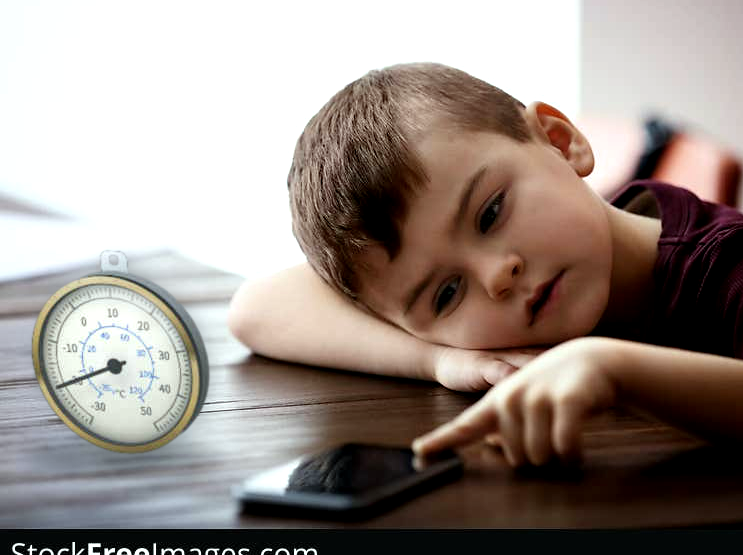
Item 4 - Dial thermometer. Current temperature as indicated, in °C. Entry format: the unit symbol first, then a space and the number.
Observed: °C -20
